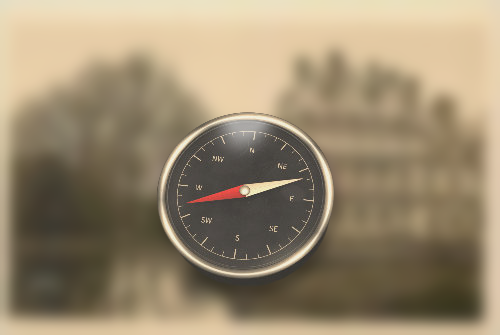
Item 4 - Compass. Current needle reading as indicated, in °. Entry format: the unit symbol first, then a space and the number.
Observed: ° 250
